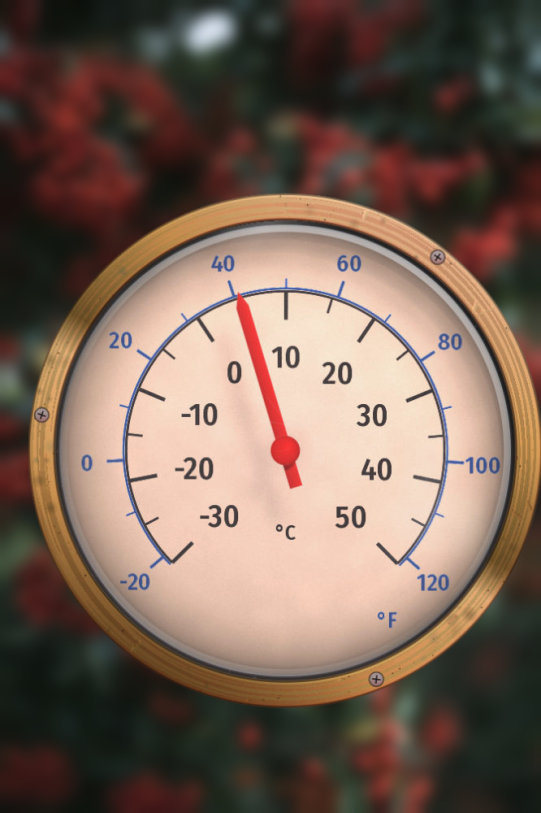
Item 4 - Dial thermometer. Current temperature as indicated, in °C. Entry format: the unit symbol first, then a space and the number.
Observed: °C 5
